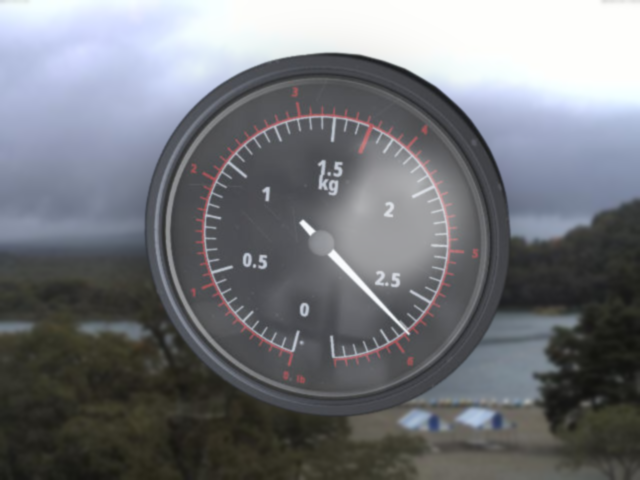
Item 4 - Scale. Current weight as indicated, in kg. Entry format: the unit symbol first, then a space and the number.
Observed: kg 2.65
